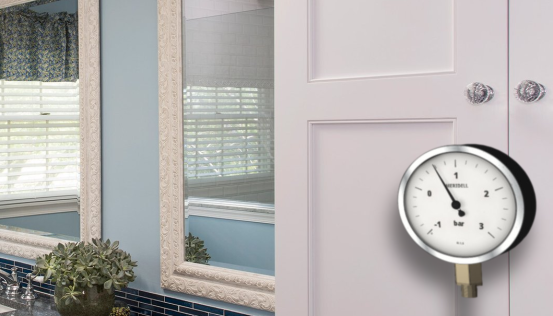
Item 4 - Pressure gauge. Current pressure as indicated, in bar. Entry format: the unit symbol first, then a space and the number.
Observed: bar 0.6
